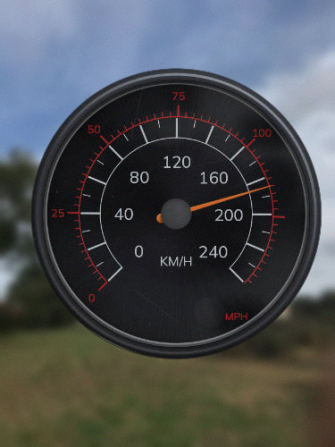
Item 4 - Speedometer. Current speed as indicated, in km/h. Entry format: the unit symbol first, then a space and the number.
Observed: km/h 185
